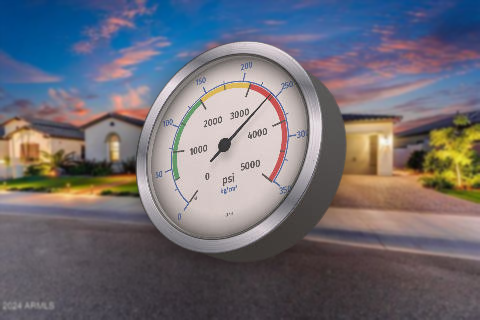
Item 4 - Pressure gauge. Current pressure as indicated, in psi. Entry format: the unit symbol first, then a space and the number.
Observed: psi 3500
